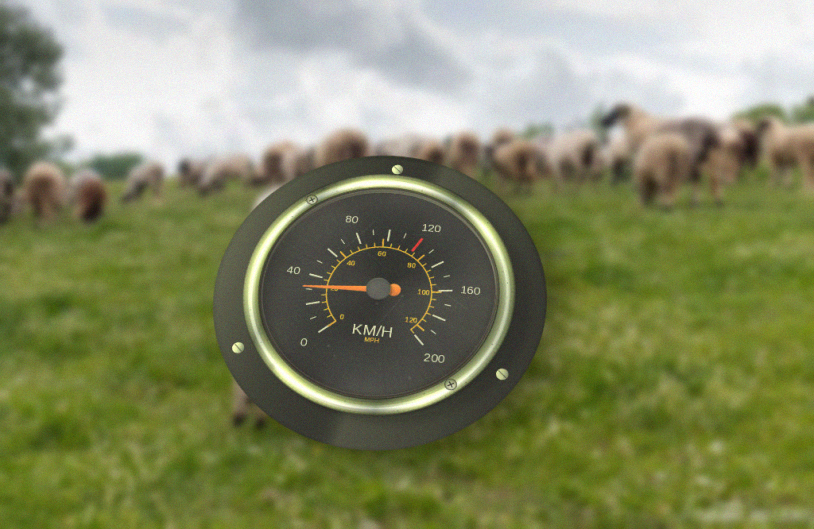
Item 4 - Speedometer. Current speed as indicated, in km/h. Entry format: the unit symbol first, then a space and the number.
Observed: km/h 30
